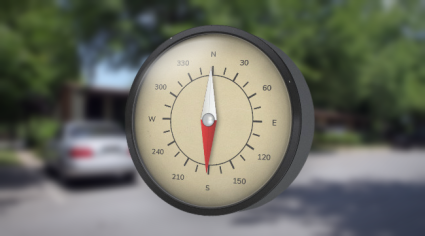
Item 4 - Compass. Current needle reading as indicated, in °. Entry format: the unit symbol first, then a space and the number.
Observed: ° 180
